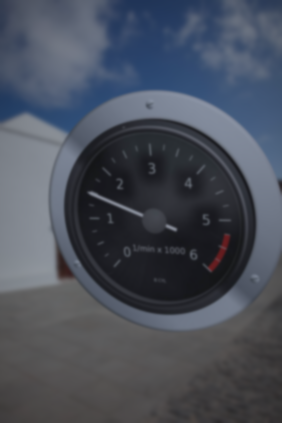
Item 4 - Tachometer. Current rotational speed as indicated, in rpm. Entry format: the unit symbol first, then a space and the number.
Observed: rpm 1500
